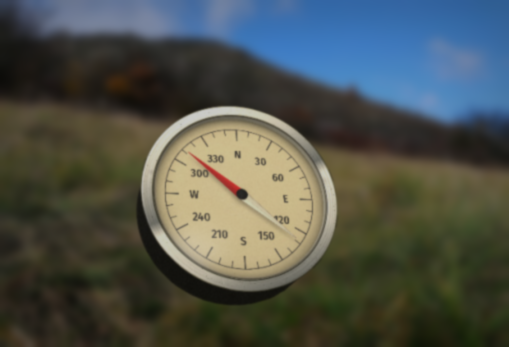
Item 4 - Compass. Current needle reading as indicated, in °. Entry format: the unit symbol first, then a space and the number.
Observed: ° 310
